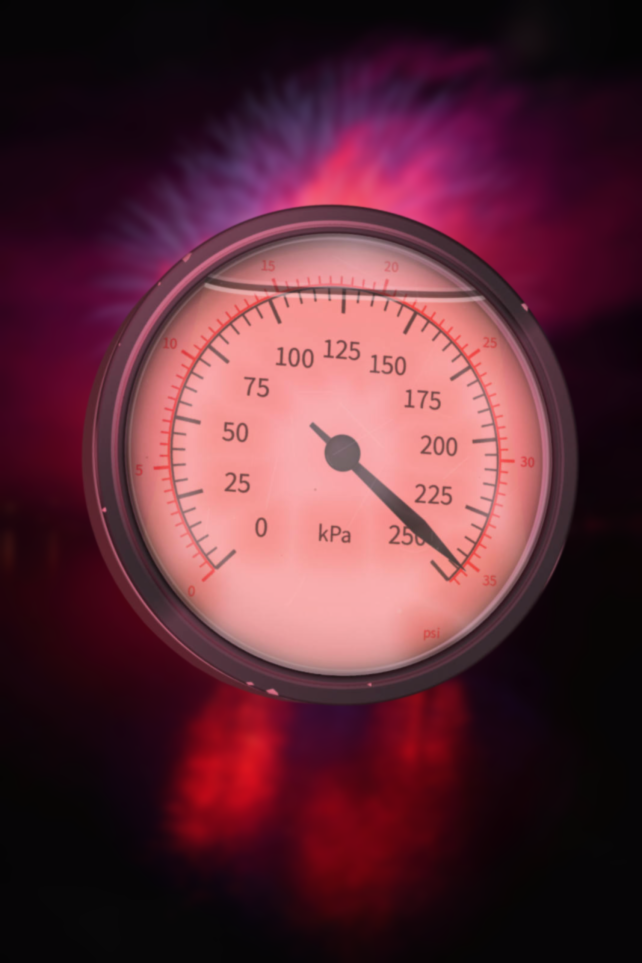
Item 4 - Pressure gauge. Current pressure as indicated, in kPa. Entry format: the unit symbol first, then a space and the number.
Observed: kPa 245
